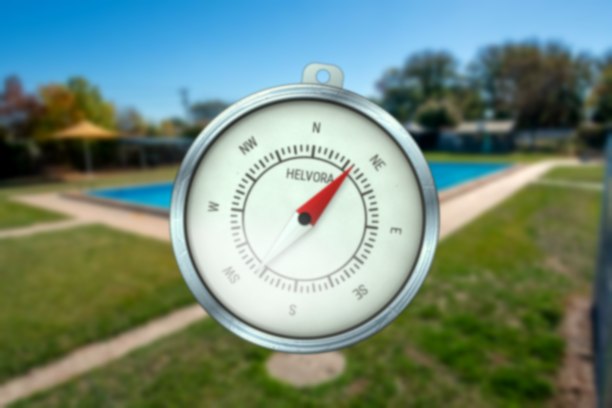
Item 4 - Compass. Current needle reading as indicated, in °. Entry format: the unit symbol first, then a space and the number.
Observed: ° 35
